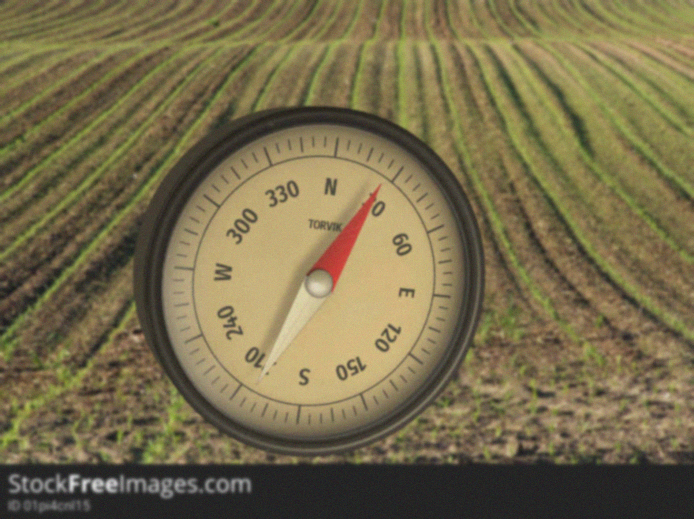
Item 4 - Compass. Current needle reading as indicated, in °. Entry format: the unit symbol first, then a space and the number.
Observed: ° 25
